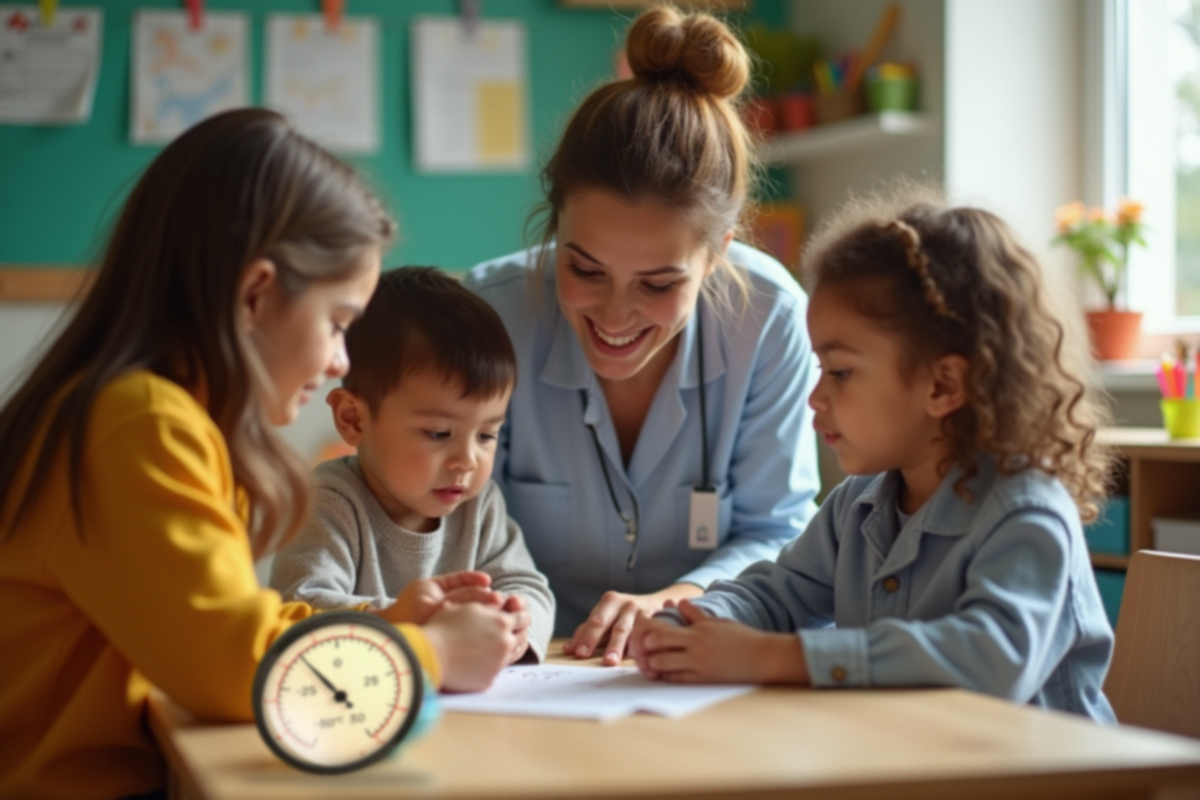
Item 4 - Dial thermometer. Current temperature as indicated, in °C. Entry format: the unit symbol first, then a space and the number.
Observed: °C -12.5
